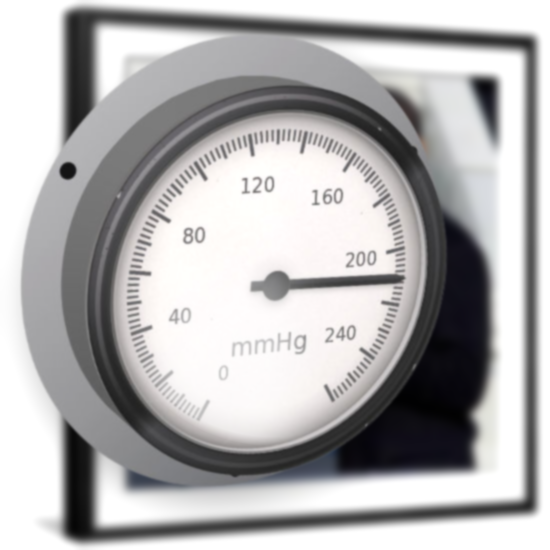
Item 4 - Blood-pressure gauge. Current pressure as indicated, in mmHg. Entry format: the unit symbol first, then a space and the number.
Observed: mmHg 210
